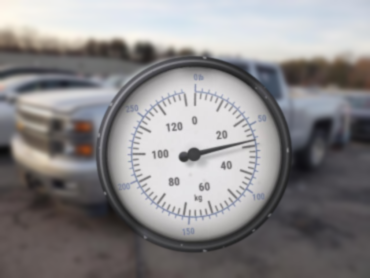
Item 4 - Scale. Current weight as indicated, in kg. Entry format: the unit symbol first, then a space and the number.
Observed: kg 28
